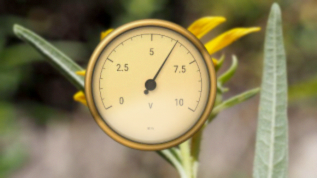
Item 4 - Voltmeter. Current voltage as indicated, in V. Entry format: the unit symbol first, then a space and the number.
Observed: V 6.25
